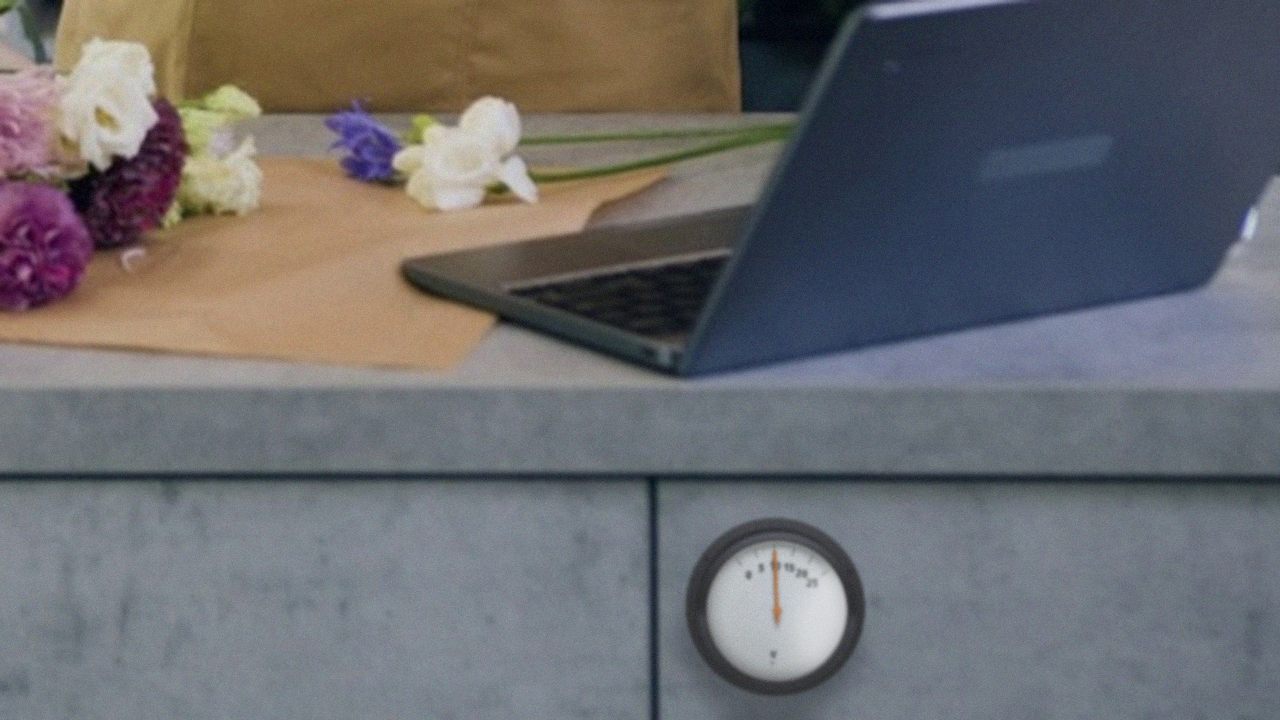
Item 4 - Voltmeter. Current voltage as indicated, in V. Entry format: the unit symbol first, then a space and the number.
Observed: V 10
